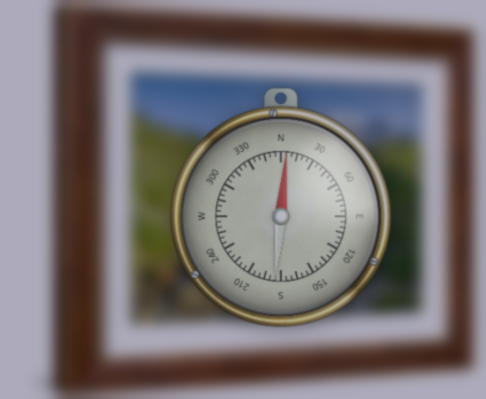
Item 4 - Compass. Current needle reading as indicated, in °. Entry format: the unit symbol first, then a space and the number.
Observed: ° 5
